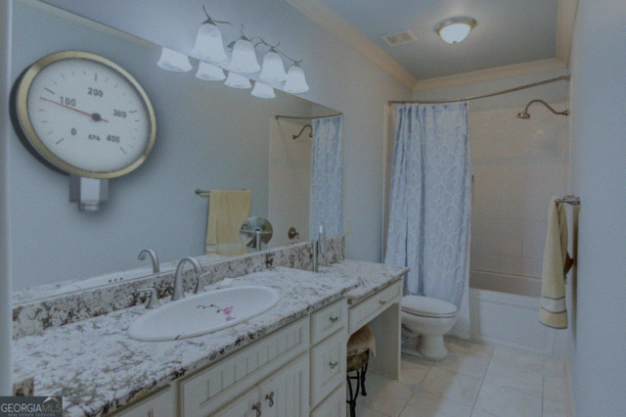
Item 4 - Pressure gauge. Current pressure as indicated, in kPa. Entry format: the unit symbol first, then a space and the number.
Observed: kPa 80
